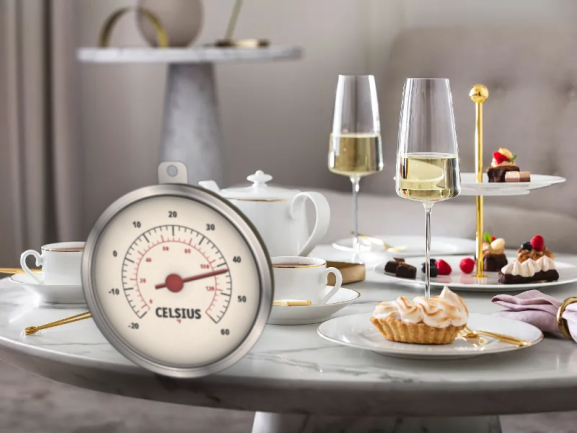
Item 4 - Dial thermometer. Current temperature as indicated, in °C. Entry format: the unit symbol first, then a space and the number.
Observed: °C 42
